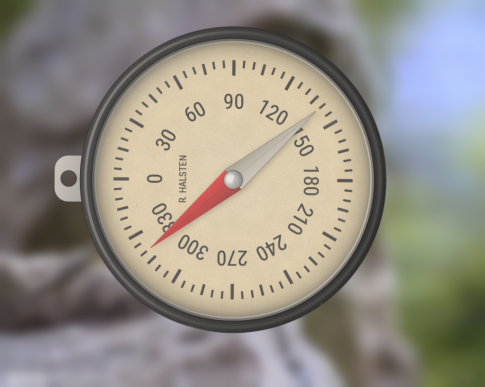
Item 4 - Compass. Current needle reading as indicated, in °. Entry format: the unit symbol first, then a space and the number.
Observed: ° 320
